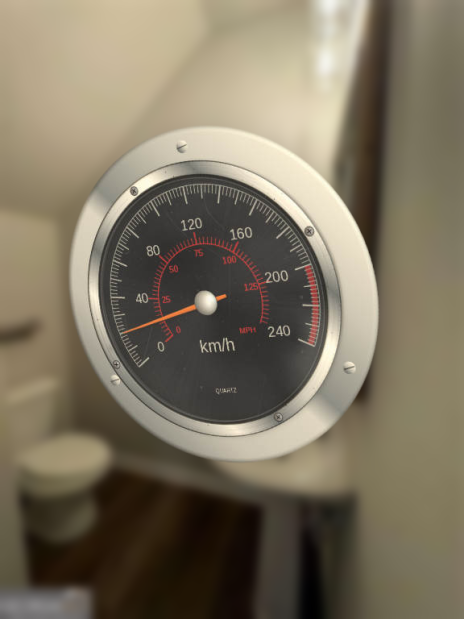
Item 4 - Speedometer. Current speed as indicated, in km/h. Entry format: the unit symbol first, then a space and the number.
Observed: km/h 20
